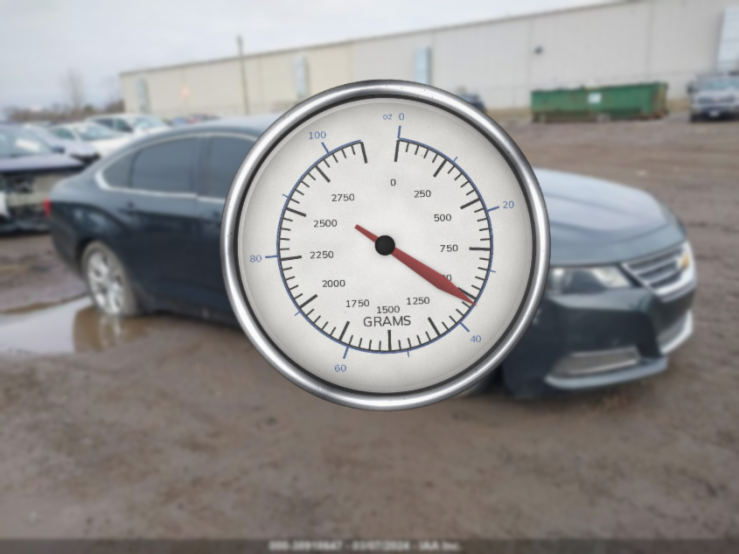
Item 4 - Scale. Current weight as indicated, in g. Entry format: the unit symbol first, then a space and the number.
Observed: g 1025
